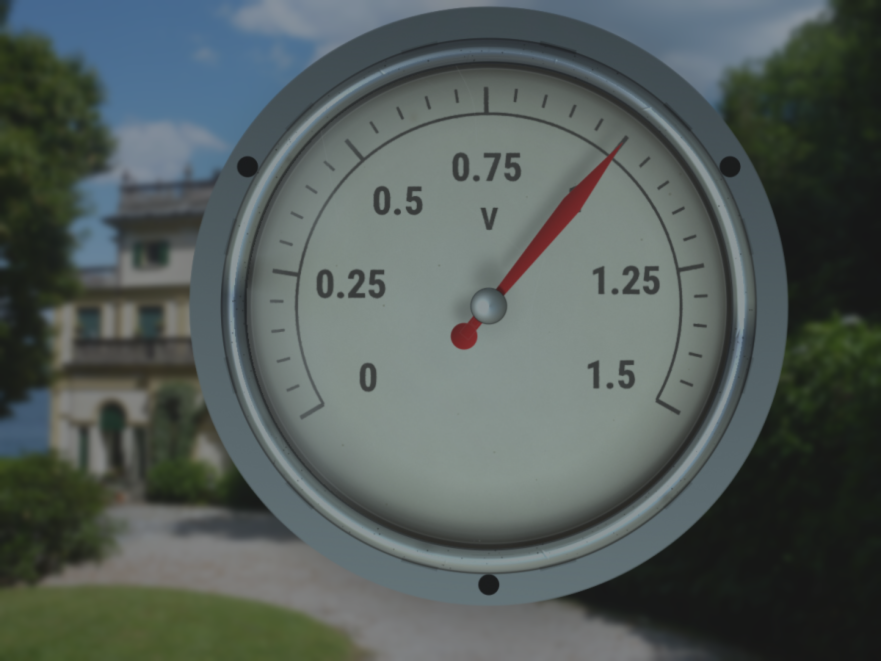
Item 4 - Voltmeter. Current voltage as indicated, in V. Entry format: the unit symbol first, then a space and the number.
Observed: V 1
